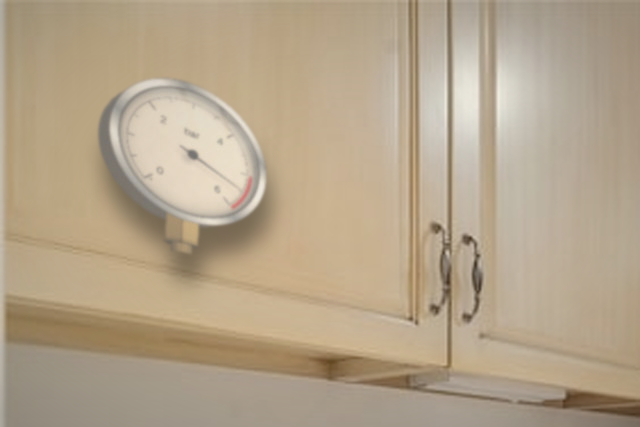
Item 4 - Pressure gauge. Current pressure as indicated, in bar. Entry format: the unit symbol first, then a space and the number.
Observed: bar 5.5
